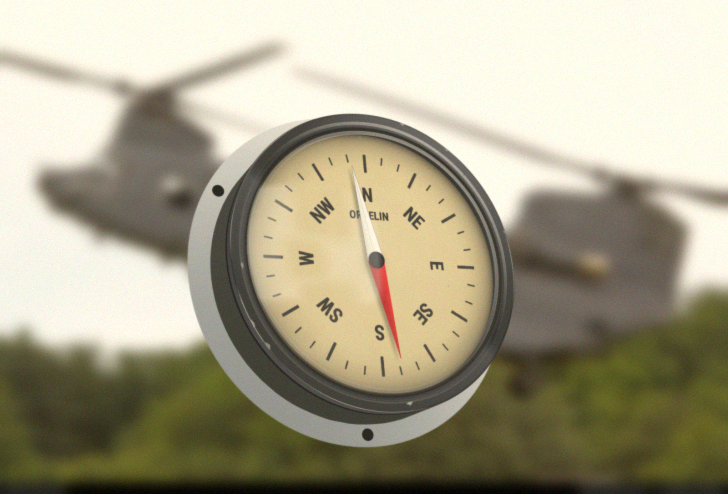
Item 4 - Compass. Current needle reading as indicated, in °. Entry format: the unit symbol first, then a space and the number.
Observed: ° 170
